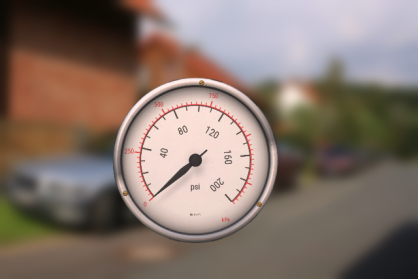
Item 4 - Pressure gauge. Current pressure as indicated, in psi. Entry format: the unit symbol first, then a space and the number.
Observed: psi 0
